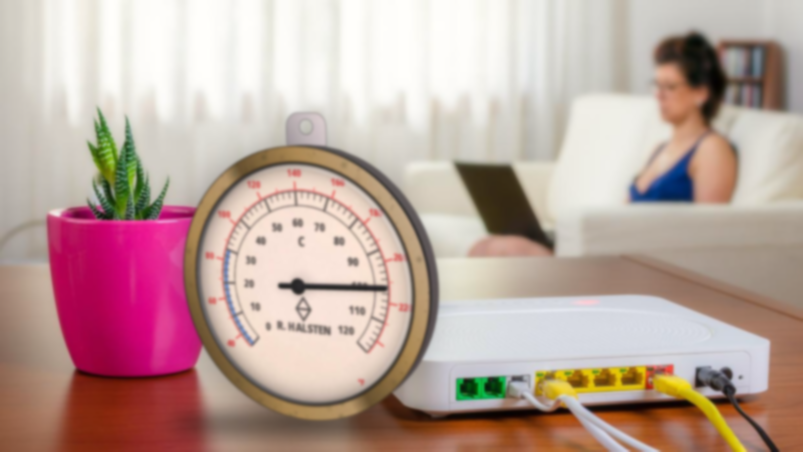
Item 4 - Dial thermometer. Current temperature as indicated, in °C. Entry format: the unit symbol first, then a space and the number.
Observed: °C 100
